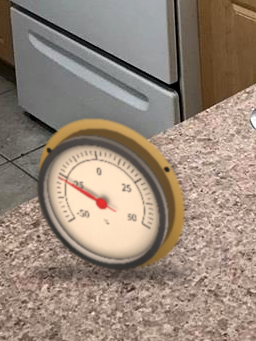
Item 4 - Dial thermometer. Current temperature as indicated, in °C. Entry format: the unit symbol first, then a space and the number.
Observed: °C -25
